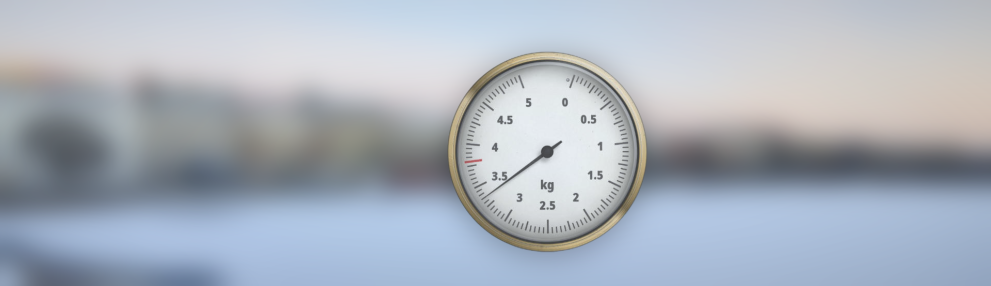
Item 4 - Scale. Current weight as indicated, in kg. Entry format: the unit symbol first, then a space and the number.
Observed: kg 3.35
